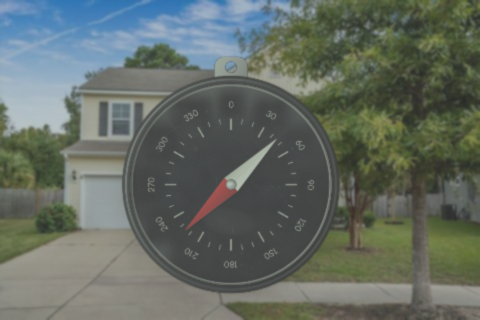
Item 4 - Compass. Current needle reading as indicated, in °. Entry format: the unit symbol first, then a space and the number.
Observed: ° 225
